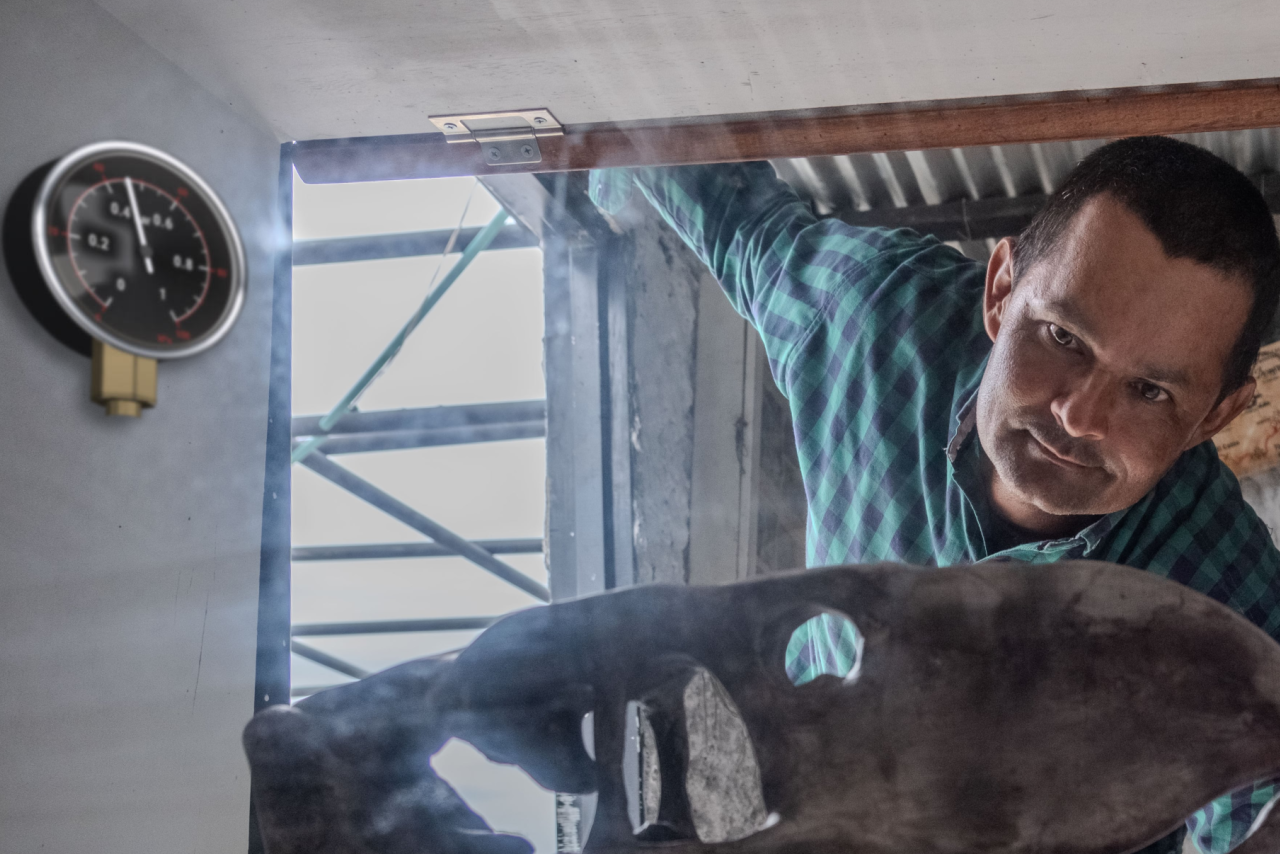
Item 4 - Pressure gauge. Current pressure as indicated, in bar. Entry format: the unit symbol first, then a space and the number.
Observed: bar 0.45
